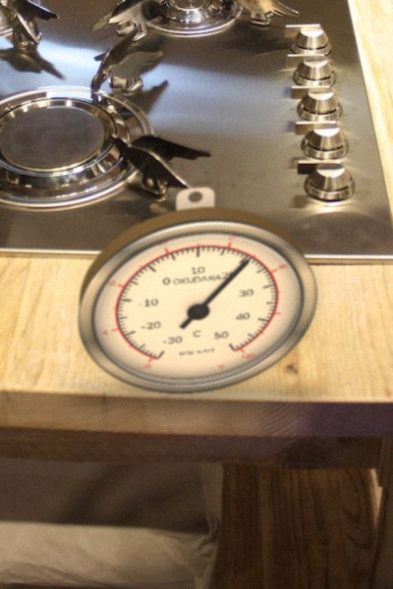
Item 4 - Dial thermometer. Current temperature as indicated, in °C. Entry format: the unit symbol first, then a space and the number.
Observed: °C 20
